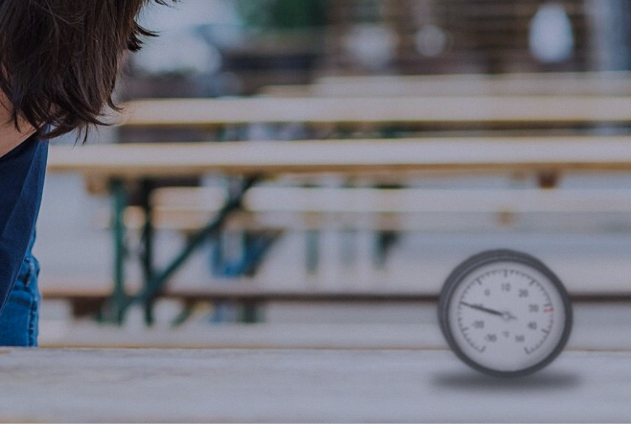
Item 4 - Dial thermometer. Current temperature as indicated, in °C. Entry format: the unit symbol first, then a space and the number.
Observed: °C -10
